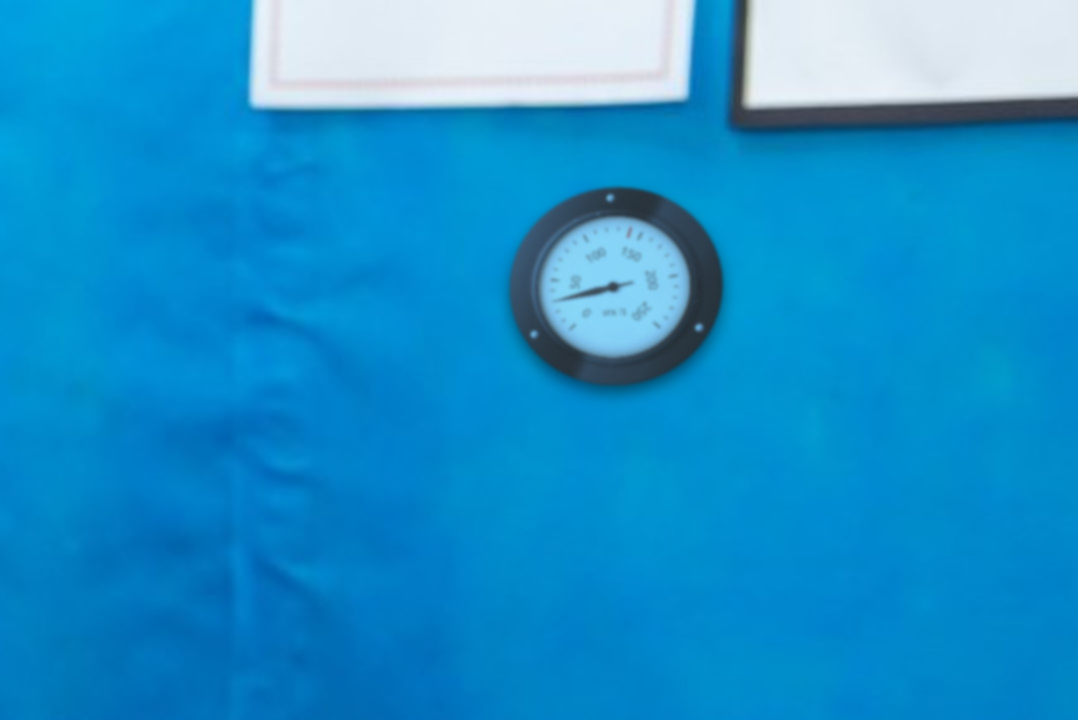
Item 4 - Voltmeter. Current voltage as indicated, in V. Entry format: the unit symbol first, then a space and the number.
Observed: V 30
